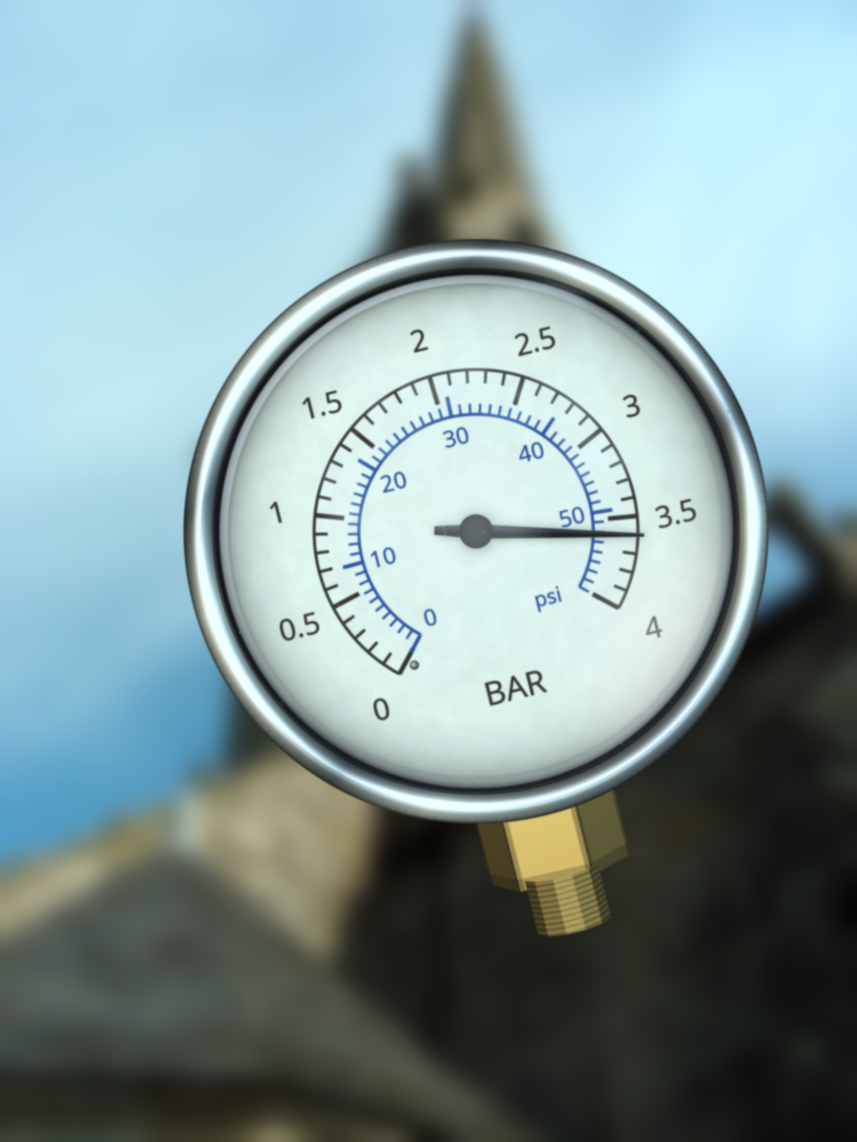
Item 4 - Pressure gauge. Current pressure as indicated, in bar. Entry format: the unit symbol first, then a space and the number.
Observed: bar 3.6
